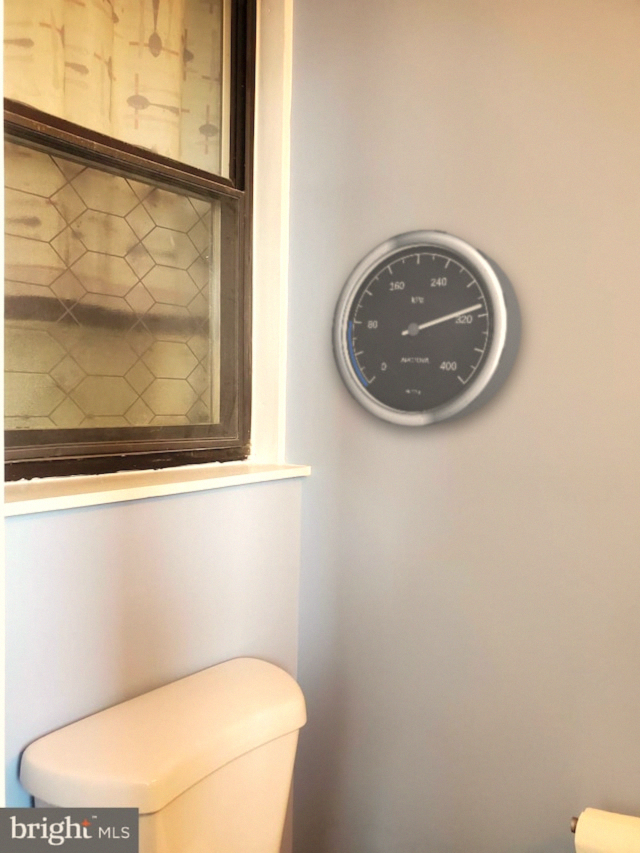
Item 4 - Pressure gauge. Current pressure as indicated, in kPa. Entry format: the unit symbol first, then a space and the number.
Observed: kPa 310
